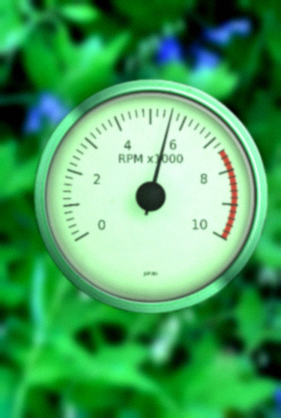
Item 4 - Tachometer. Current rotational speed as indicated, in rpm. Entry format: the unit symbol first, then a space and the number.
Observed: rpm 5600
